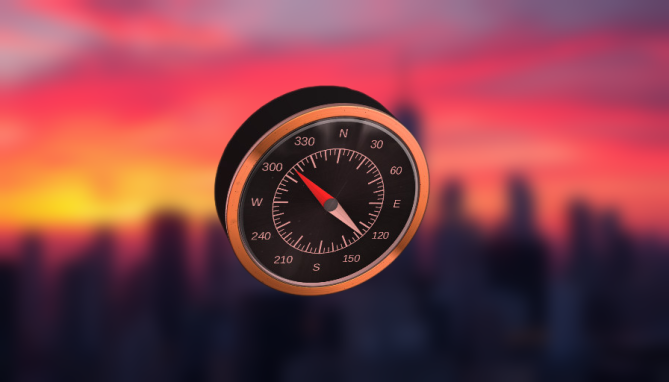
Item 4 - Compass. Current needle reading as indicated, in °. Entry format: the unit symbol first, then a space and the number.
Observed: ° 310
